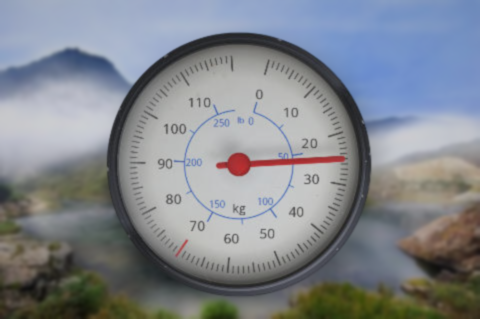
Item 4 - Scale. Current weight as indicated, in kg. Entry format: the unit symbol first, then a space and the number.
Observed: kg 25
